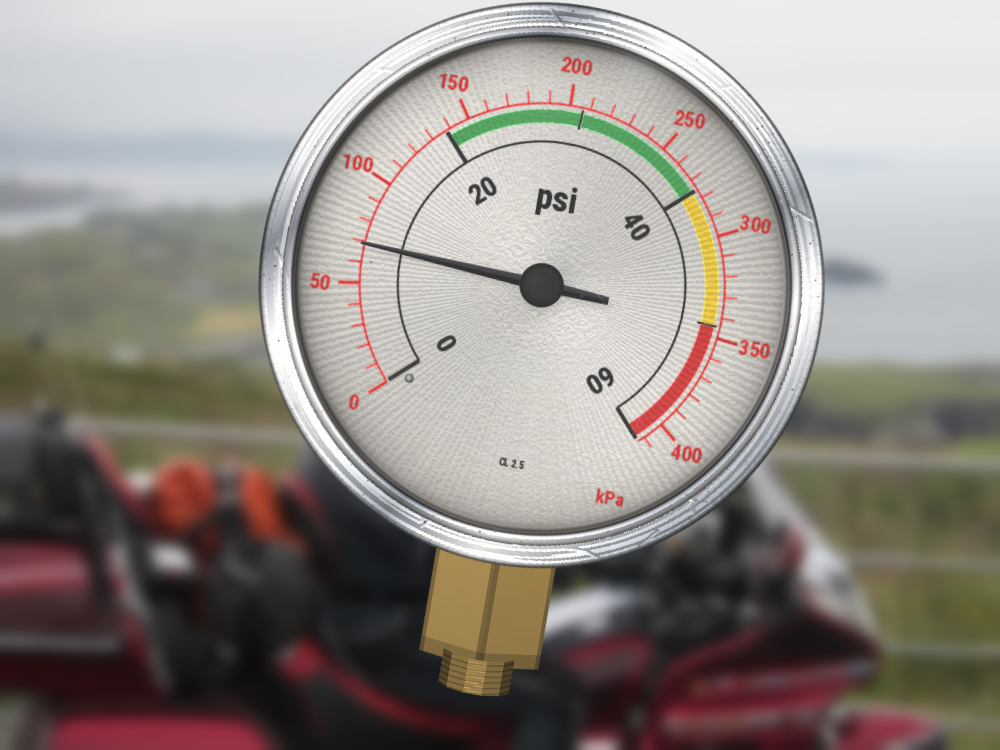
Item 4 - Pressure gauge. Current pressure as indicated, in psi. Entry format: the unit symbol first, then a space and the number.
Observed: psi 10
